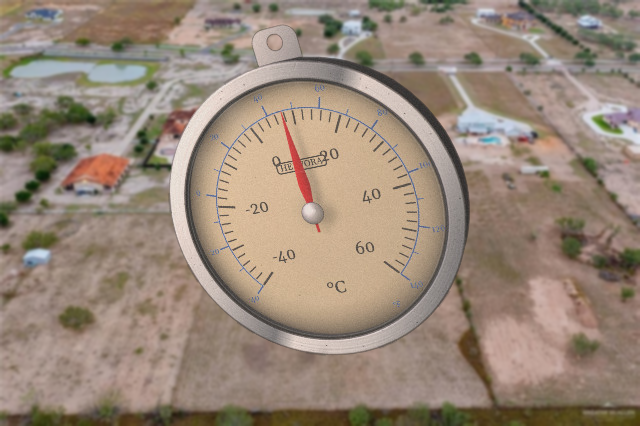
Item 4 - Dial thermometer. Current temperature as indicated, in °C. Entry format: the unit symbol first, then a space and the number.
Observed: °C 8
